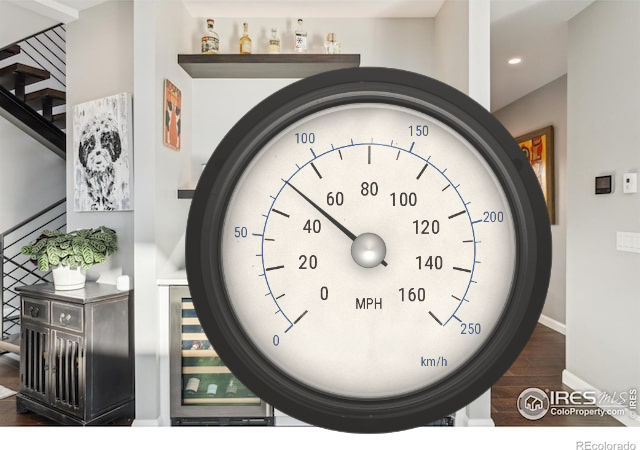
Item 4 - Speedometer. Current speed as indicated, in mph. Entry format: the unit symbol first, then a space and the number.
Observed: mph 50
